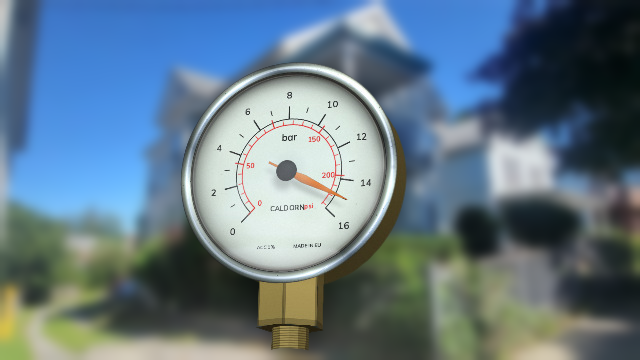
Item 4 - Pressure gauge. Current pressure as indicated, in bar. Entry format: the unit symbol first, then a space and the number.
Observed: bar 15
